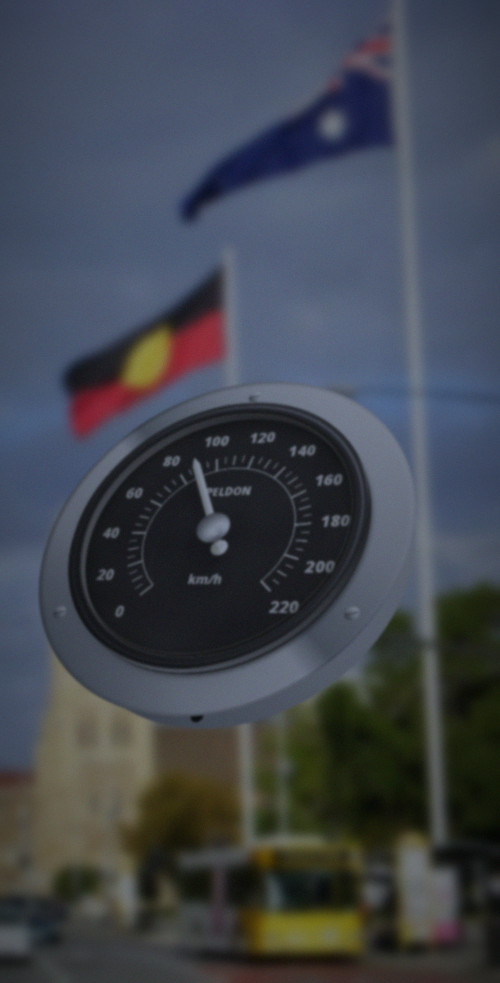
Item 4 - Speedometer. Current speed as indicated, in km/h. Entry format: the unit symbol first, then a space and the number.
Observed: km/h 90
